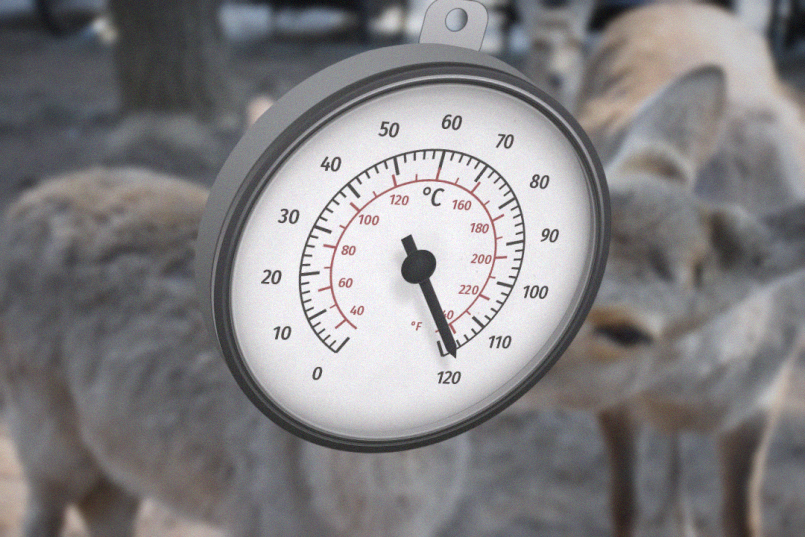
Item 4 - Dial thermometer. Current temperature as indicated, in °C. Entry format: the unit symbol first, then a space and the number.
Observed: °C 118
